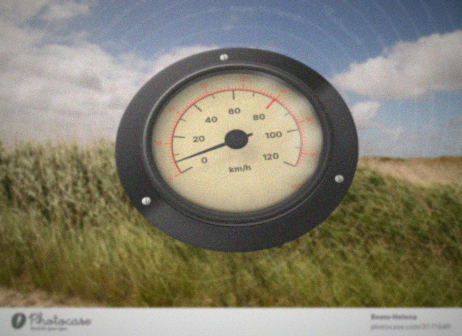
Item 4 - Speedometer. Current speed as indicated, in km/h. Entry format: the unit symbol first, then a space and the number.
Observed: km/h 5
